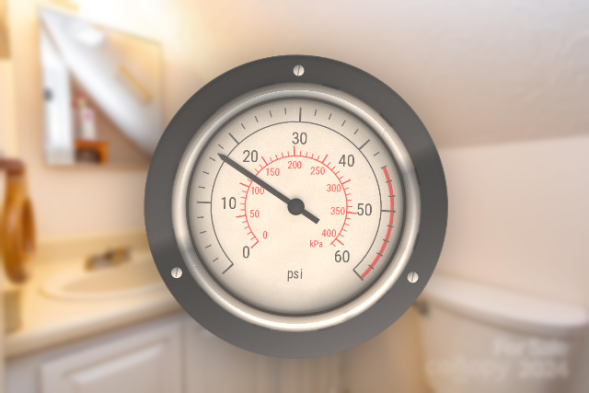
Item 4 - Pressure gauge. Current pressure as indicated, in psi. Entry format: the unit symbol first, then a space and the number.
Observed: psi 17
